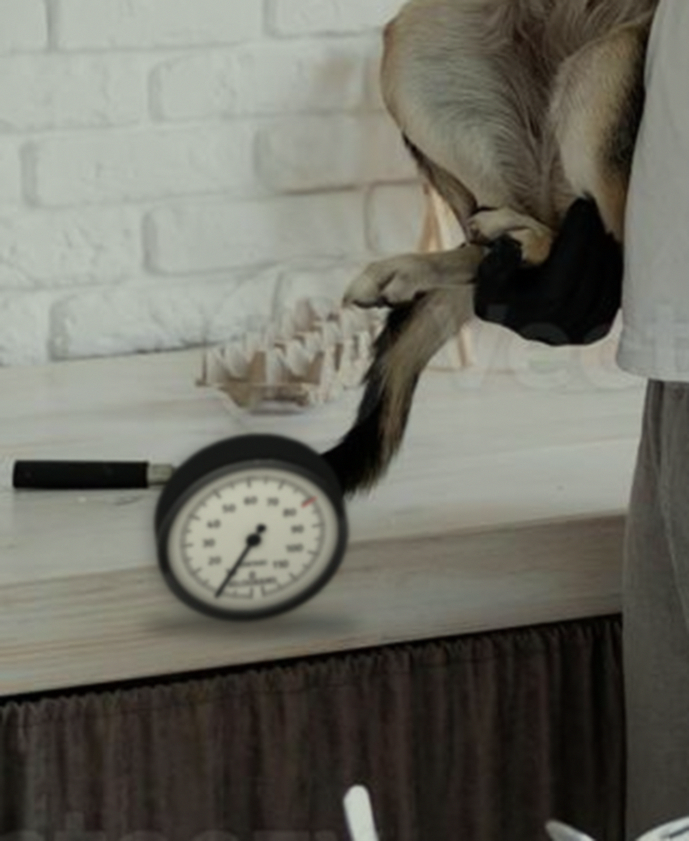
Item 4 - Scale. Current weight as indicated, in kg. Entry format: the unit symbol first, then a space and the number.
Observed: kg 10
